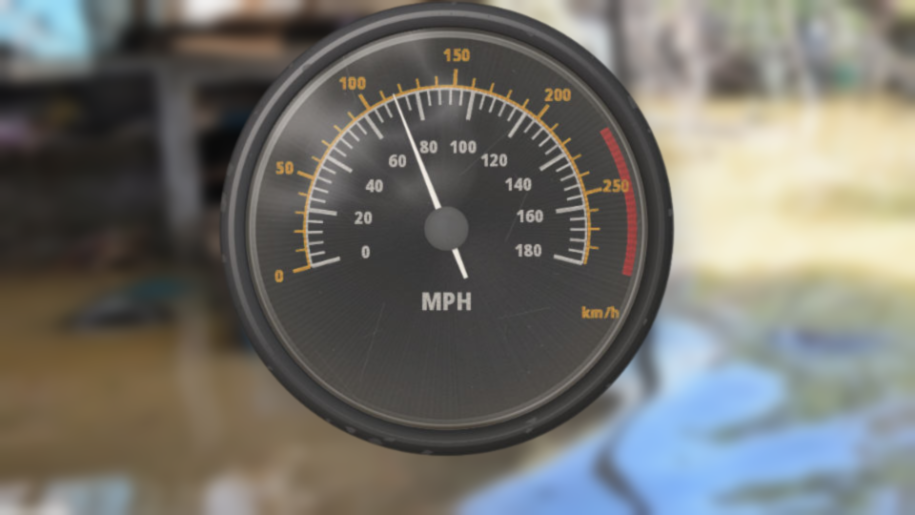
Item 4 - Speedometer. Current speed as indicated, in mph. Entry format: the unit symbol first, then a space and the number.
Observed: mph 72
